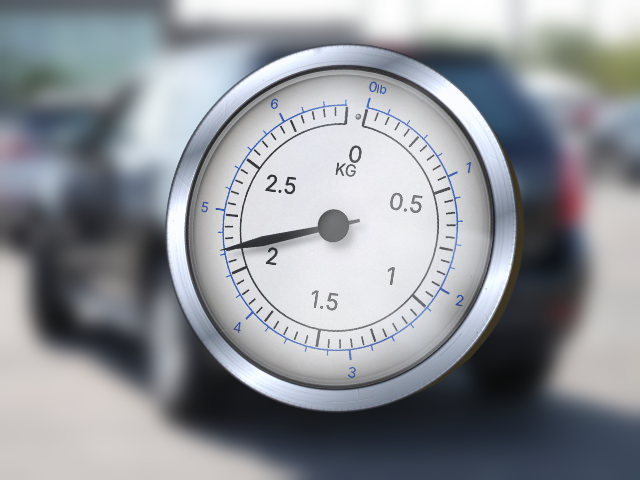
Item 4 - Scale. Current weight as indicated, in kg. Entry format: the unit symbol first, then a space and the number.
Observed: kg 2.1
